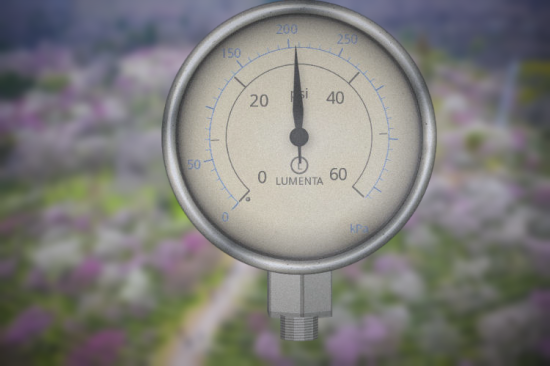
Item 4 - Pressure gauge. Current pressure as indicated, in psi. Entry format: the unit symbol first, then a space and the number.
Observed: psi 30
